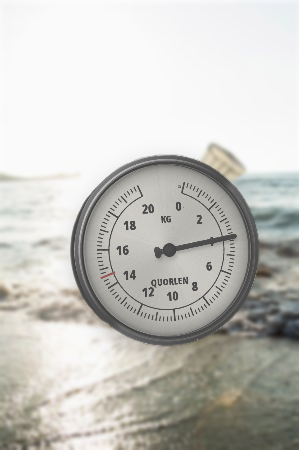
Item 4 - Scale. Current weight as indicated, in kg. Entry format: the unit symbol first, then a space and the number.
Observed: kg 4
